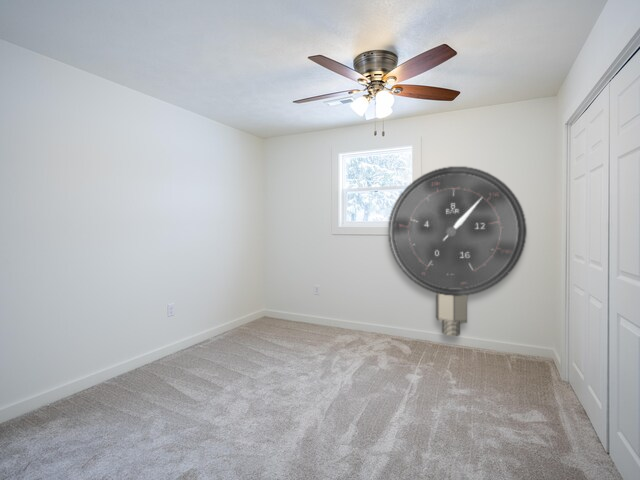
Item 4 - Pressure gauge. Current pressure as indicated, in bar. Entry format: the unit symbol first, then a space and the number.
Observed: bar 10
